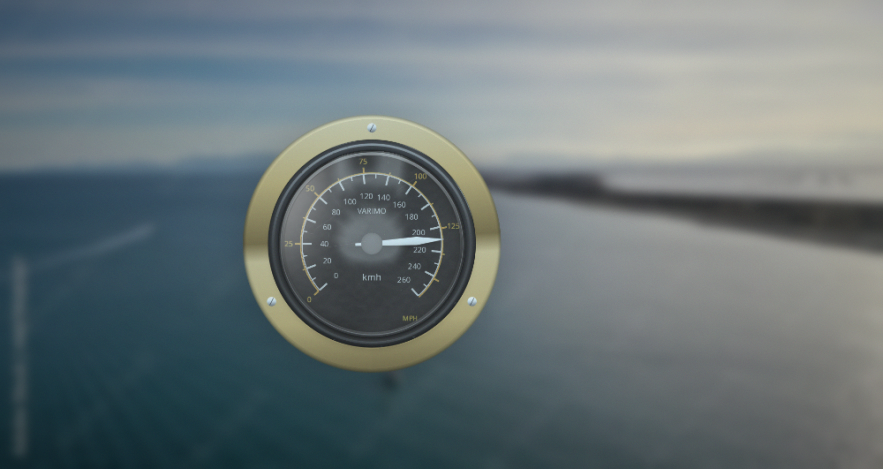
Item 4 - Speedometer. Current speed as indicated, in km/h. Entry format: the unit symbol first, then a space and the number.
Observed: km/h 210
